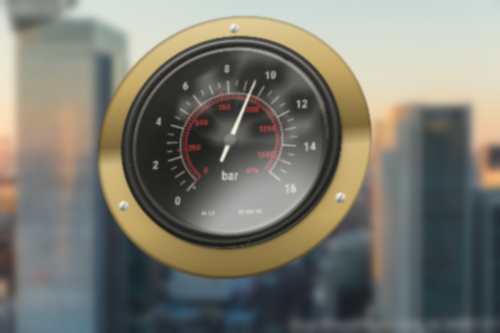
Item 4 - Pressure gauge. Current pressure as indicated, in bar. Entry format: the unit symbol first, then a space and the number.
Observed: bar 9.5
